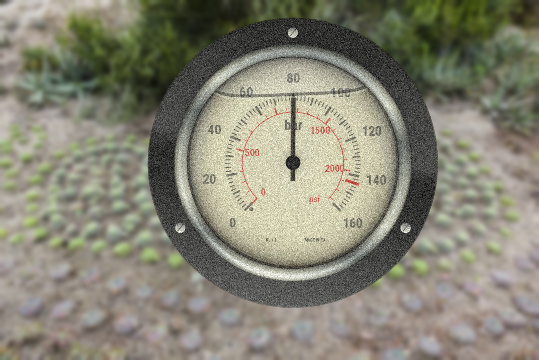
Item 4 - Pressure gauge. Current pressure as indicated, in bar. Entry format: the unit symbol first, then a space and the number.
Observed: bar 80
